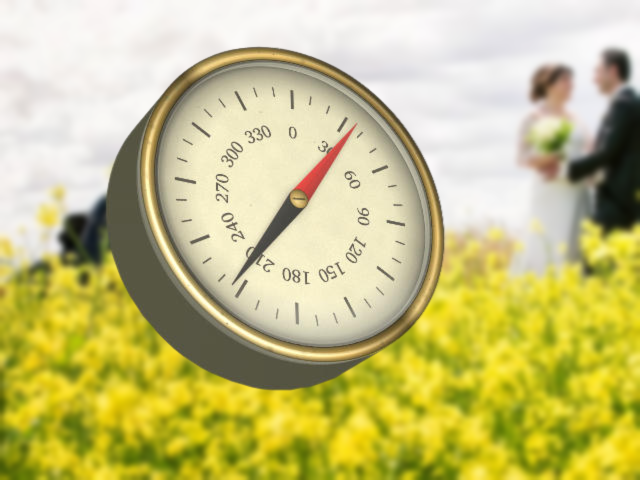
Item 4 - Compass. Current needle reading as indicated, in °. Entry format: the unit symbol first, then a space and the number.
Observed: ° 35
